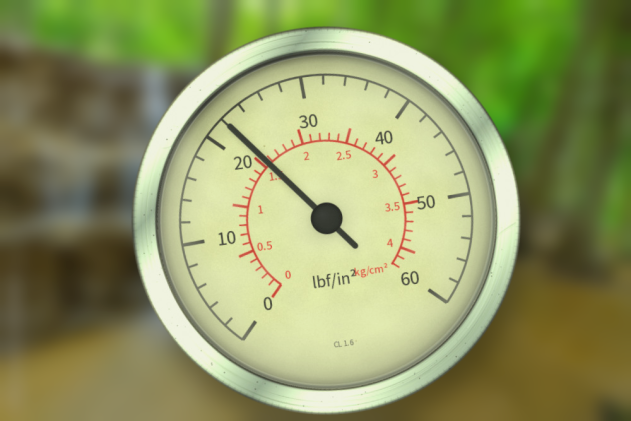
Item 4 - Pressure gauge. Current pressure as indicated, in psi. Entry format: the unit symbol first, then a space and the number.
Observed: psi 22
